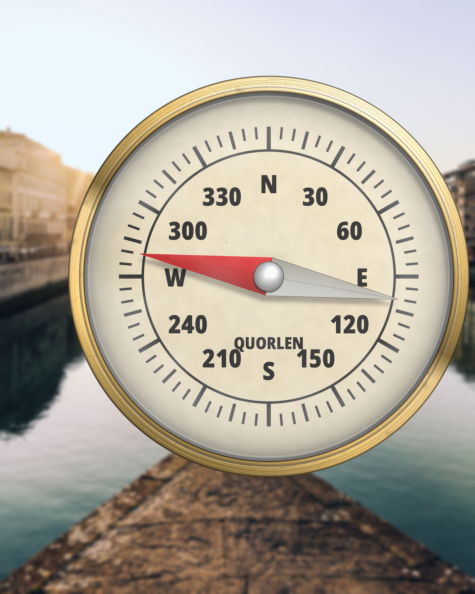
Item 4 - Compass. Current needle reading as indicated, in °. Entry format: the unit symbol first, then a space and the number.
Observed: ° 280
